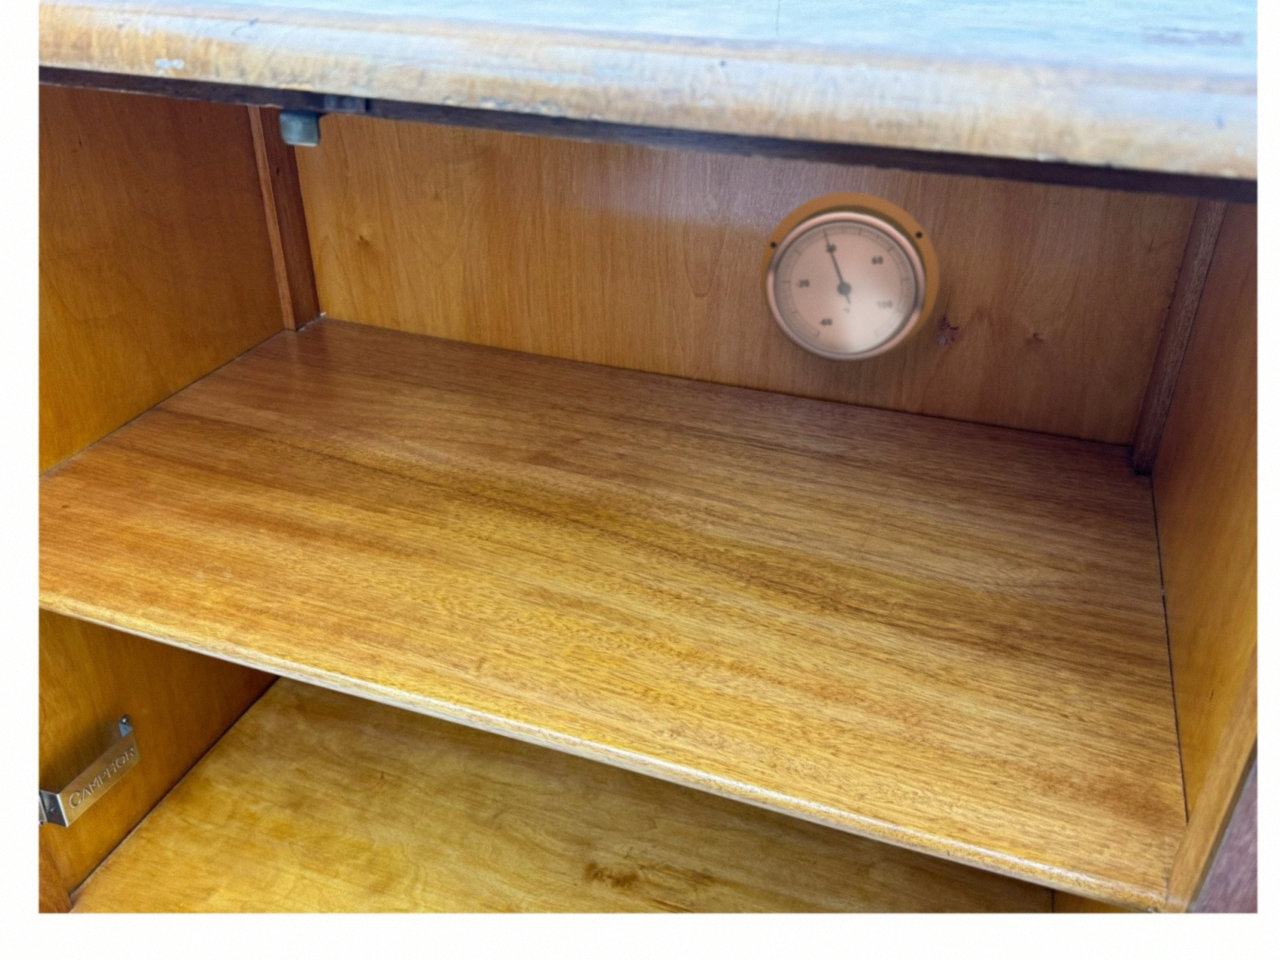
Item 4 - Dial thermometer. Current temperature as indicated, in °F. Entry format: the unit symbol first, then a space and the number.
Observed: °F 20
